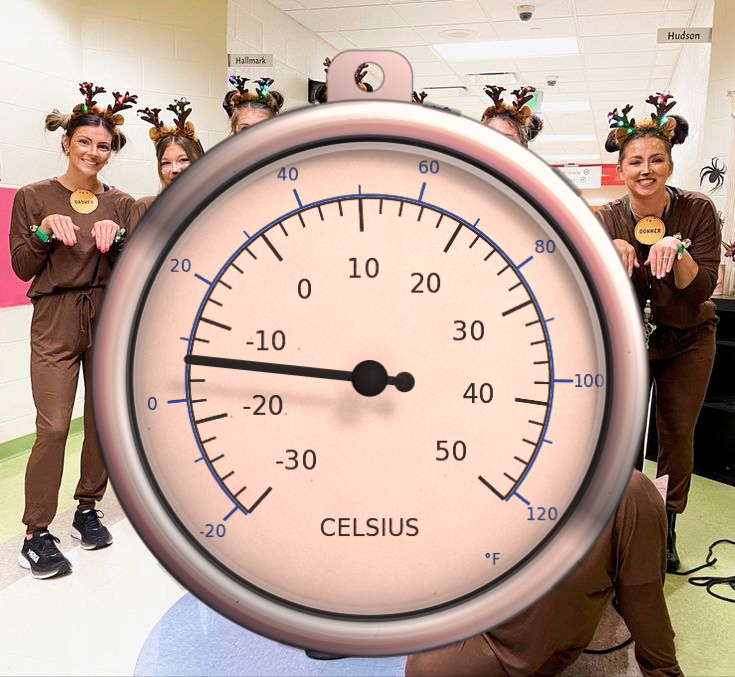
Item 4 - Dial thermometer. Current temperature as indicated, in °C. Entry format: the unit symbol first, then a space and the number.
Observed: °C -14
